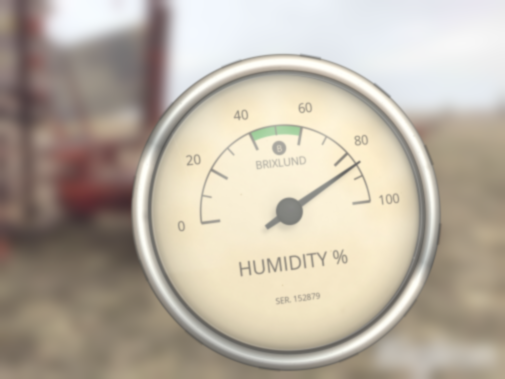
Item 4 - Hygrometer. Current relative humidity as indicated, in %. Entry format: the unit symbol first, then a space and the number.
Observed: % 85
